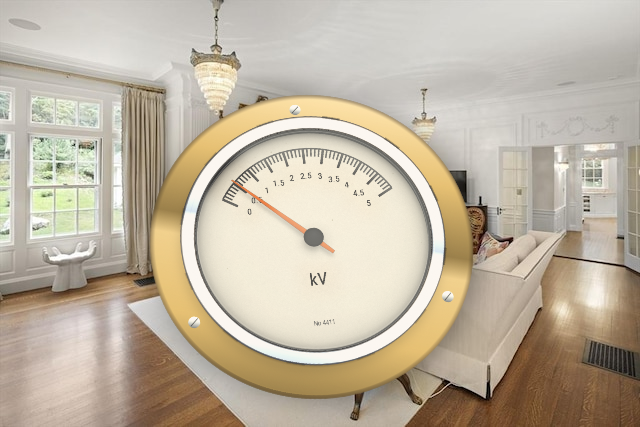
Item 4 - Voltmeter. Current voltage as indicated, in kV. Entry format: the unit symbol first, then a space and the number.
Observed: kV 0.5
